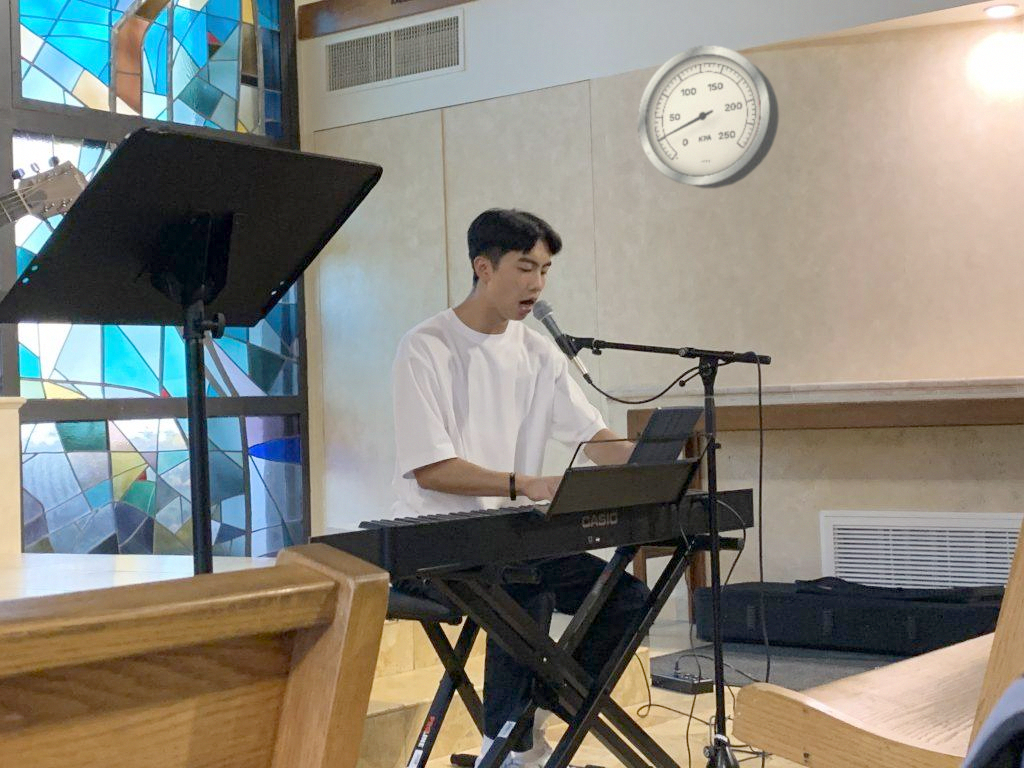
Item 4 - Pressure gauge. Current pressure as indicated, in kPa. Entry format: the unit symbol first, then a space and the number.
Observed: kPa 25
